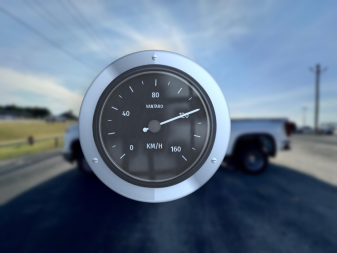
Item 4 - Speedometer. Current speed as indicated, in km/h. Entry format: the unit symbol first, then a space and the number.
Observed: km/h 120
